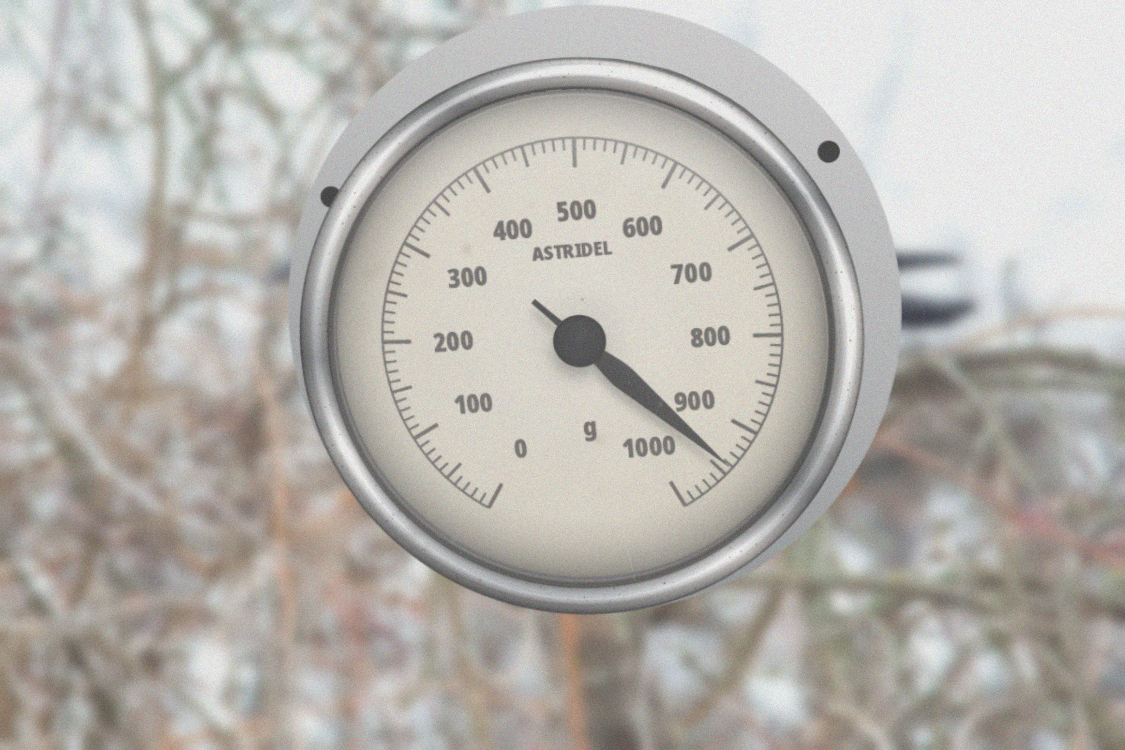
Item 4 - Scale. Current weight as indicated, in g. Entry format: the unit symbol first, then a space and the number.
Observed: g 940
